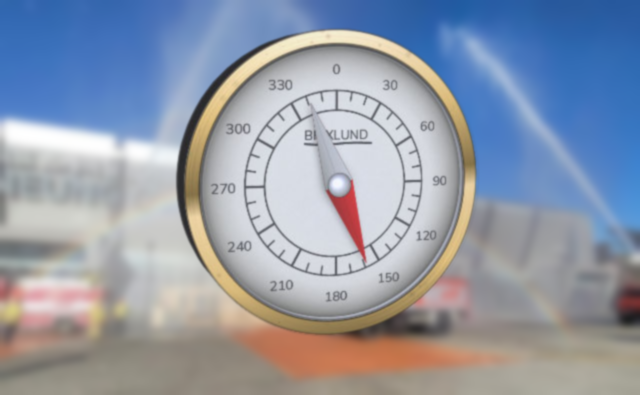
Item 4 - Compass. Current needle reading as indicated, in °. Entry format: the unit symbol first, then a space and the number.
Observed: ° 160
